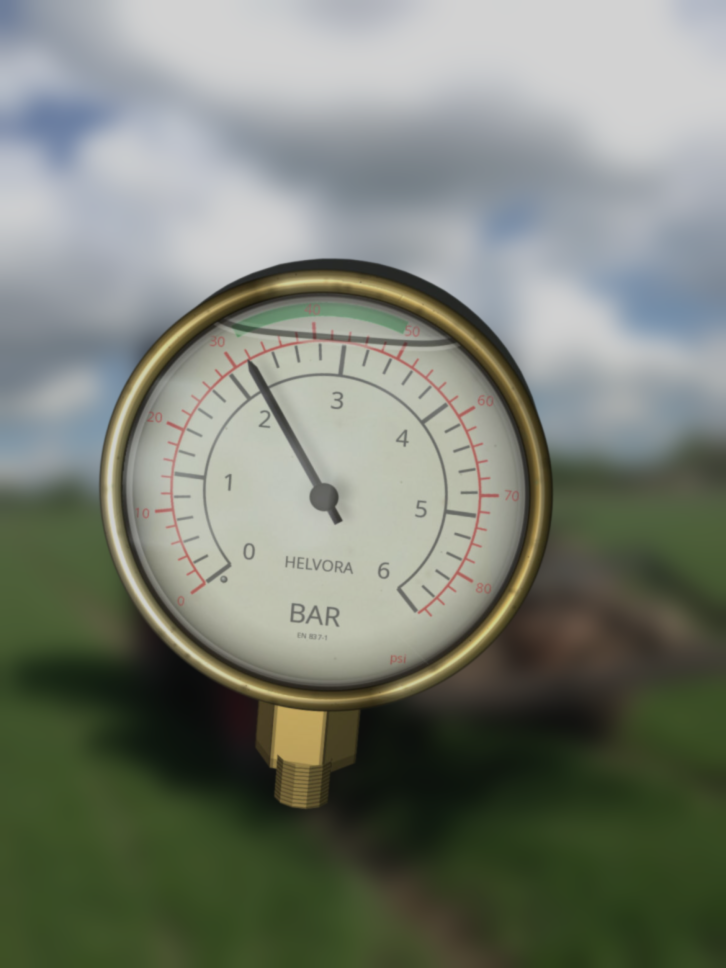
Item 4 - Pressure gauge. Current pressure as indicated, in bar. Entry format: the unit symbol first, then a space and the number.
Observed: bar 2.2
